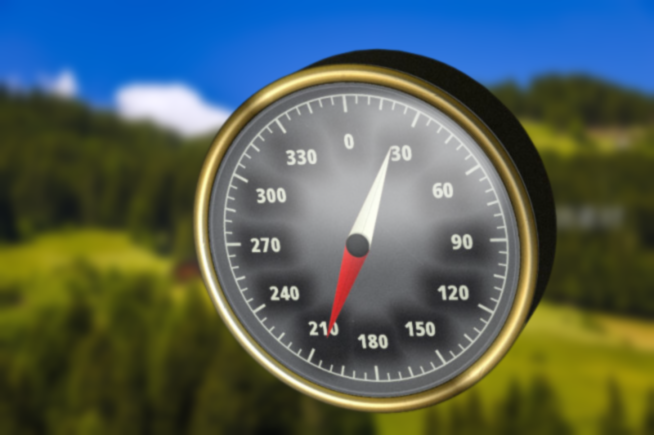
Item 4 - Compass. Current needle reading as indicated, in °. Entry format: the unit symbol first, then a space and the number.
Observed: ° 205
